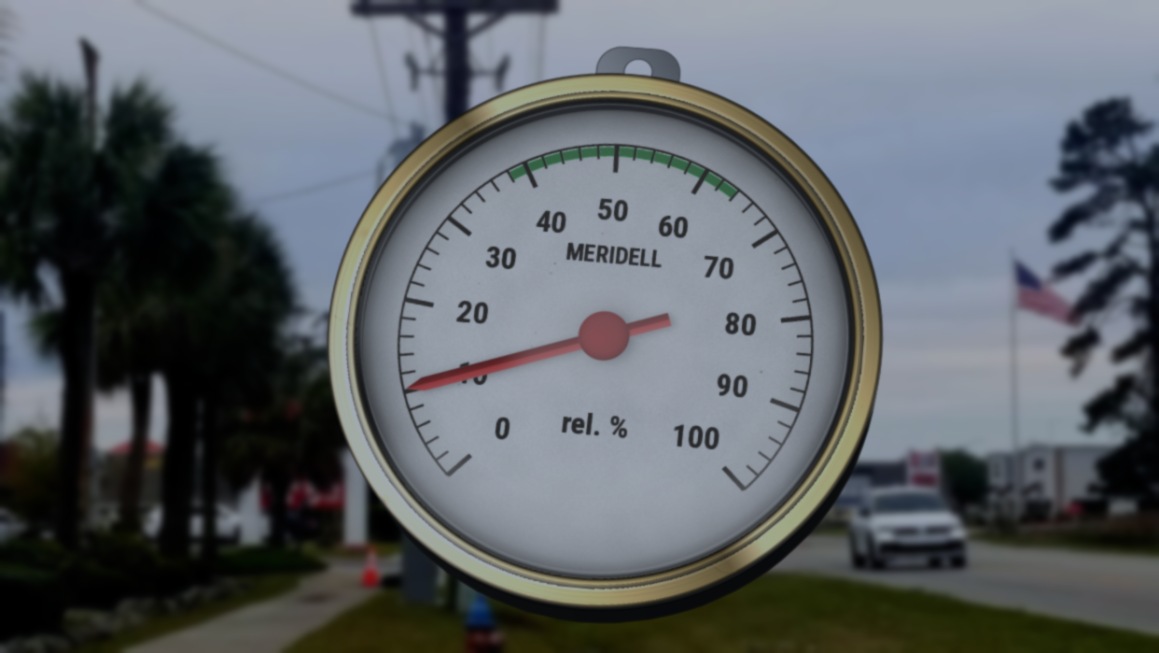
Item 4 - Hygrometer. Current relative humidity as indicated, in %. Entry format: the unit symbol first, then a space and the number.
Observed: % 10
